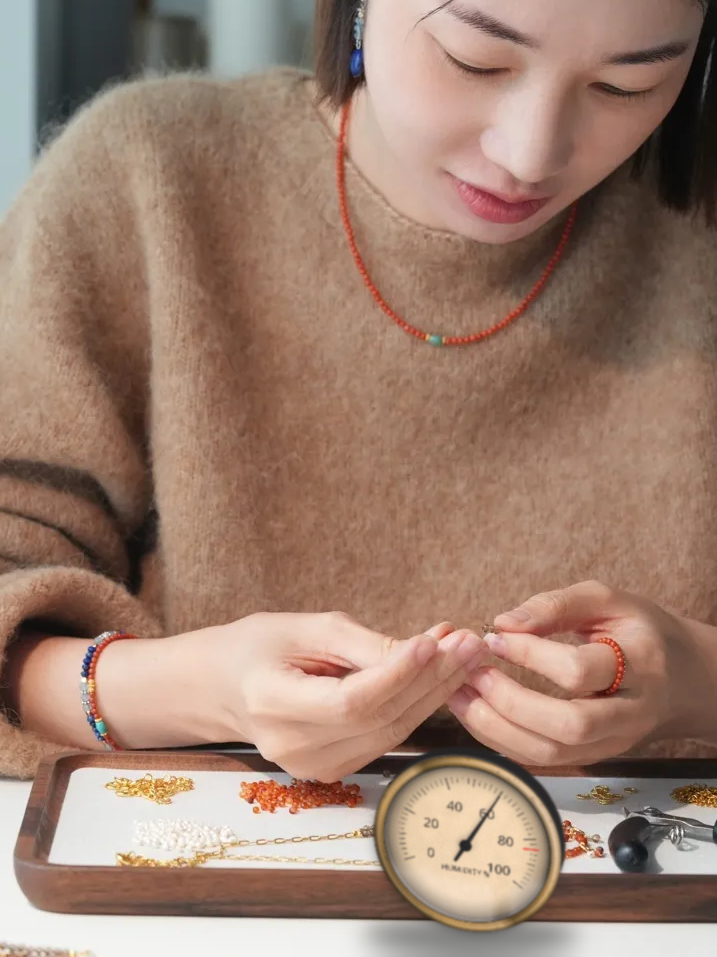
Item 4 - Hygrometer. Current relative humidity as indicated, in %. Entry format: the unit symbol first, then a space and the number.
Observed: % 60
